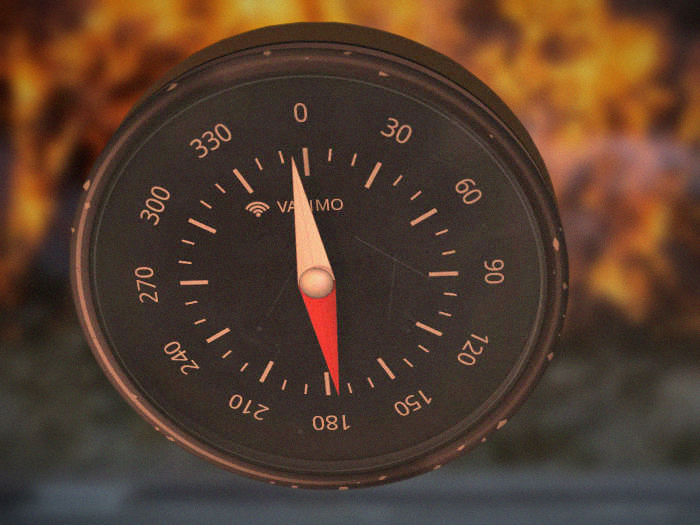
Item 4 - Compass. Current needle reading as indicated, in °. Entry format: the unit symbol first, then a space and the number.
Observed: ° 175
